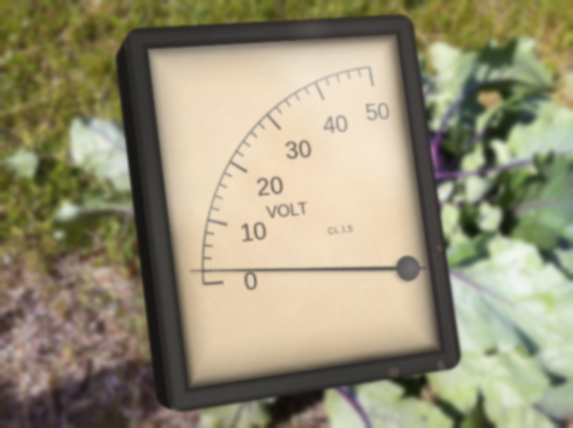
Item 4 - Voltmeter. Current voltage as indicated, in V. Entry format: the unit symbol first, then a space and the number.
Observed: V 2
